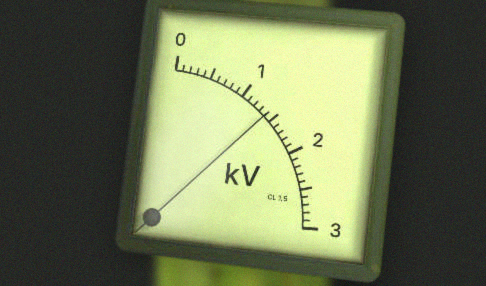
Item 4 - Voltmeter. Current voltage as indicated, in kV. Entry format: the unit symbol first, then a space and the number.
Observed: kV 1.4
